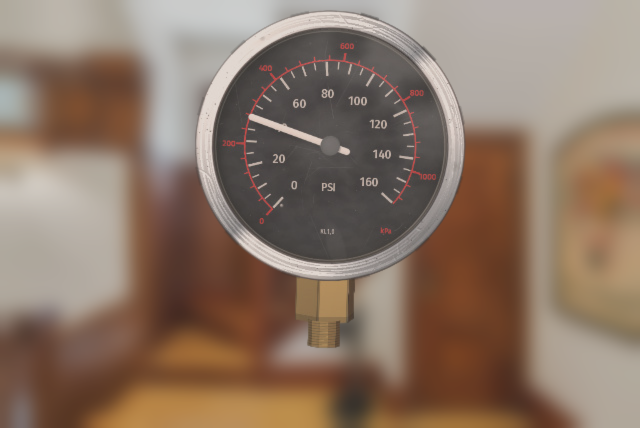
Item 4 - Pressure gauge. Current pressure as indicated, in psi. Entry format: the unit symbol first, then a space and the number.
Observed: psi 40
